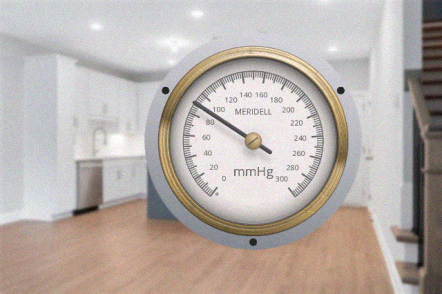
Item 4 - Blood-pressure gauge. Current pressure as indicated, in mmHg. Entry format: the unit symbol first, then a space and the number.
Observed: mmHg 90
